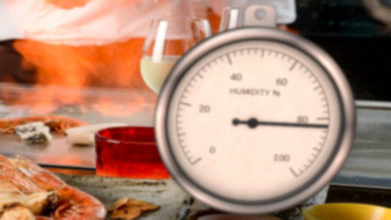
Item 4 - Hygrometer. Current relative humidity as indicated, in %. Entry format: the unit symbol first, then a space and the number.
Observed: % 82
